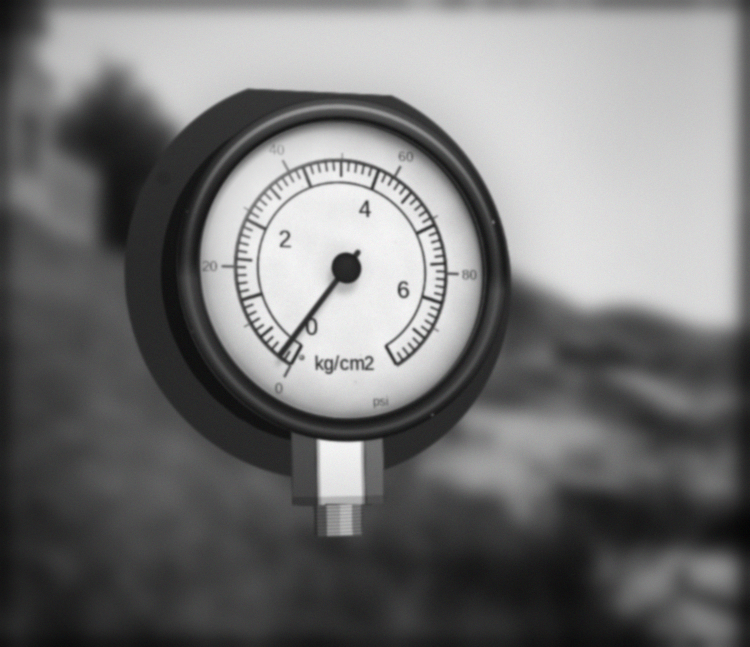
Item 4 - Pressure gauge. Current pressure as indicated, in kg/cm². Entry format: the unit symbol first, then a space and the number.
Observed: kg/cm² 0.2
